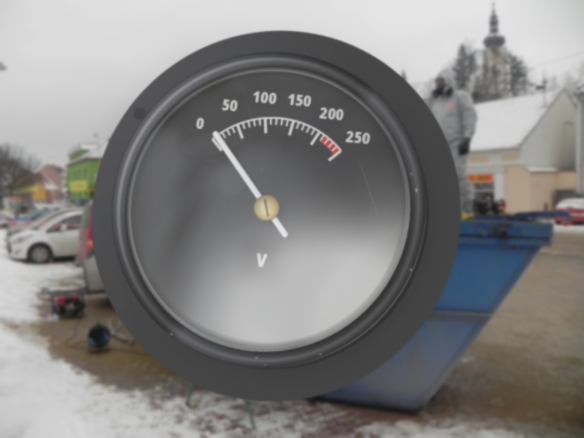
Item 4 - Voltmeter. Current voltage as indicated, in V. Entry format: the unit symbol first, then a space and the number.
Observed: V 10
